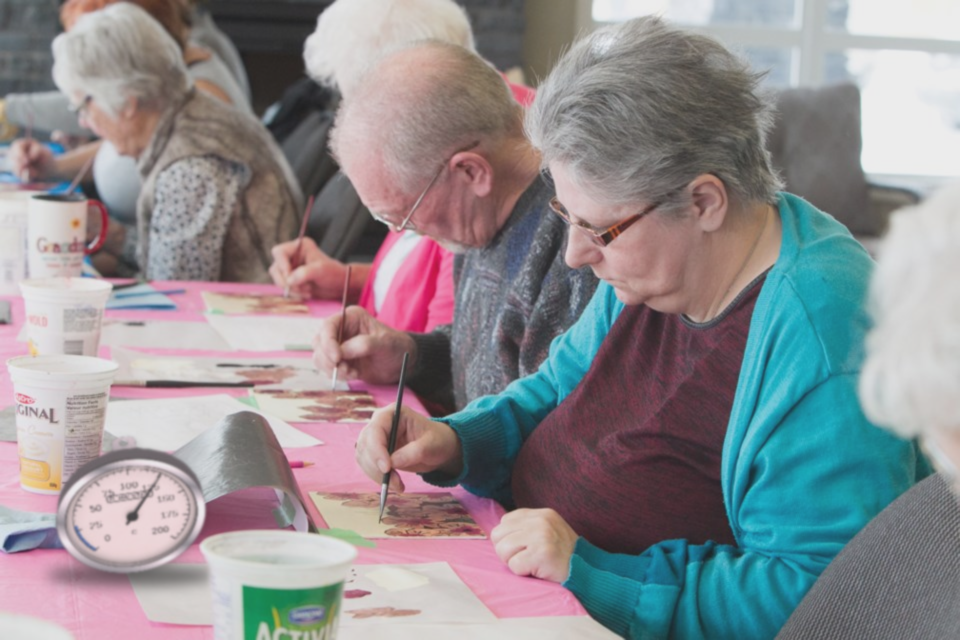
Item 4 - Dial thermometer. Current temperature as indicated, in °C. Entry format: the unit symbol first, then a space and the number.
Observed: °C 125
